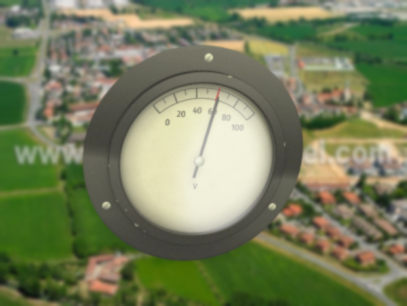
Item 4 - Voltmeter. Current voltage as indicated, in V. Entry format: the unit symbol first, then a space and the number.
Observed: V 60
